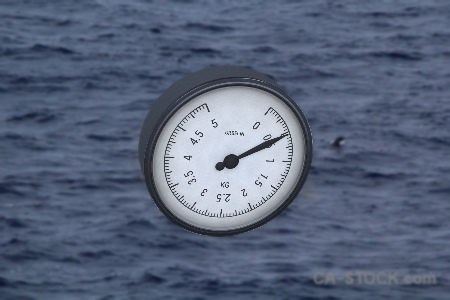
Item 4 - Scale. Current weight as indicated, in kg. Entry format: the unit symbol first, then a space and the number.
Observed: kg 0.5
